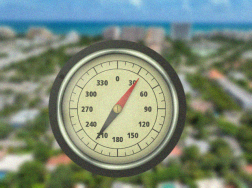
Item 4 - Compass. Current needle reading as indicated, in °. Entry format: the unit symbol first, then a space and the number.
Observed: ° 35
